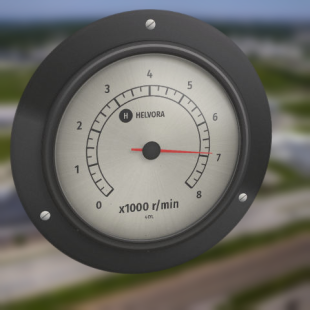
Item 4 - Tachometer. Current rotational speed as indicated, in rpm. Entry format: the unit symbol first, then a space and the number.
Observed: rpm 6875
